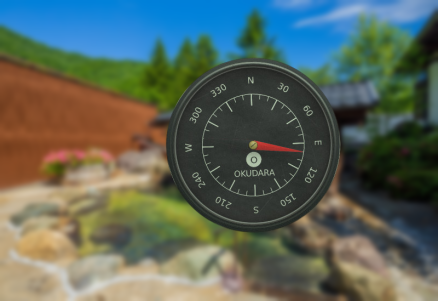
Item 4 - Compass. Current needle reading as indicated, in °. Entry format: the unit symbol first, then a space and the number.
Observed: ° 100
